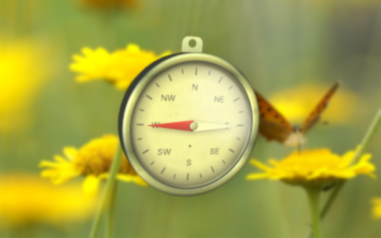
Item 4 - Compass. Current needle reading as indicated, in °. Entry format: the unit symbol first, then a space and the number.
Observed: ° 270
